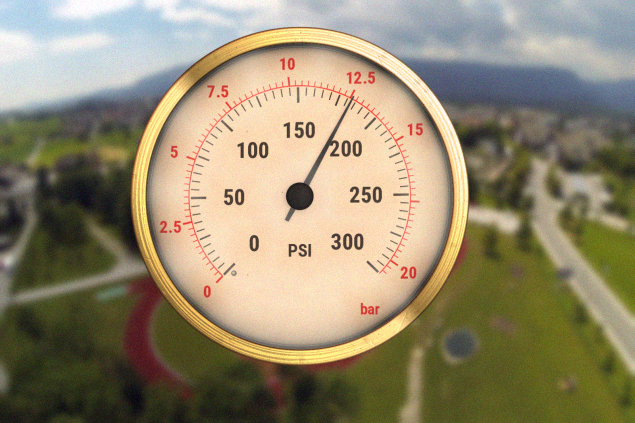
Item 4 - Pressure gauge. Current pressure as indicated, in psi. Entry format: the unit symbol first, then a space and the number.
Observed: psi 182.5
